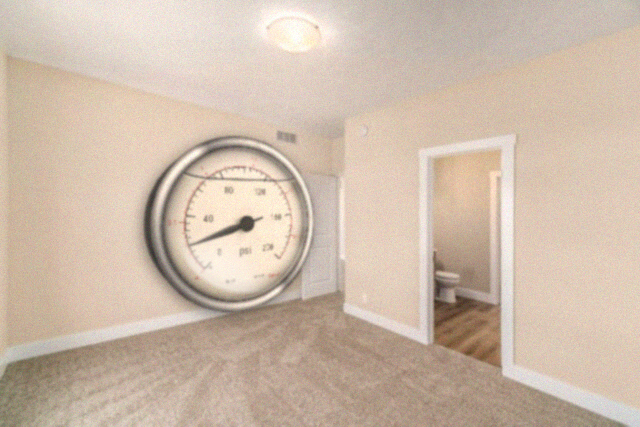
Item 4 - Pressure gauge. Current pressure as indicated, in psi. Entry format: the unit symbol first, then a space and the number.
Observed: psi 20
